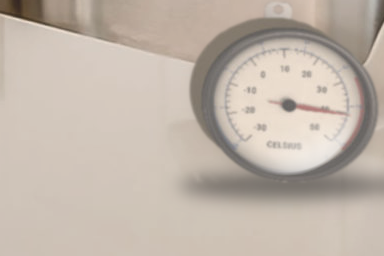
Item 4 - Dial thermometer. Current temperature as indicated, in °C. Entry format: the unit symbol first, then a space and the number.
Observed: °C 40
